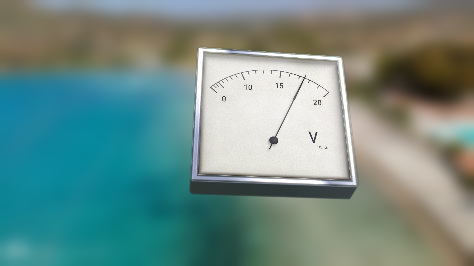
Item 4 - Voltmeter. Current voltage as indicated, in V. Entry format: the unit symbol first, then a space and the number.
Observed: V 17.5
